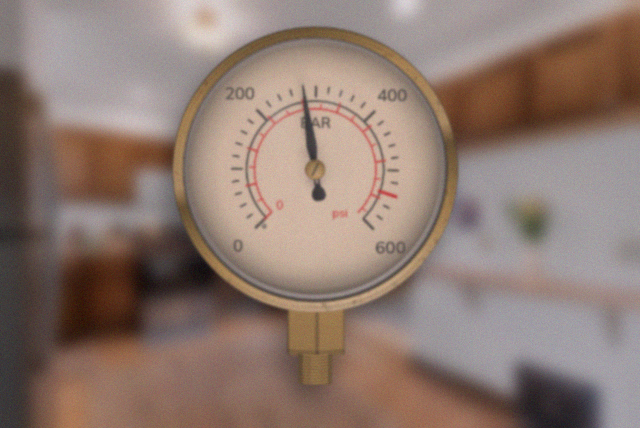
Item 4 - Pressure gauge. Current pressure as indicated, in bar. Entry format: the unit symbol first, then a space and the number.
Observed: bar 280
